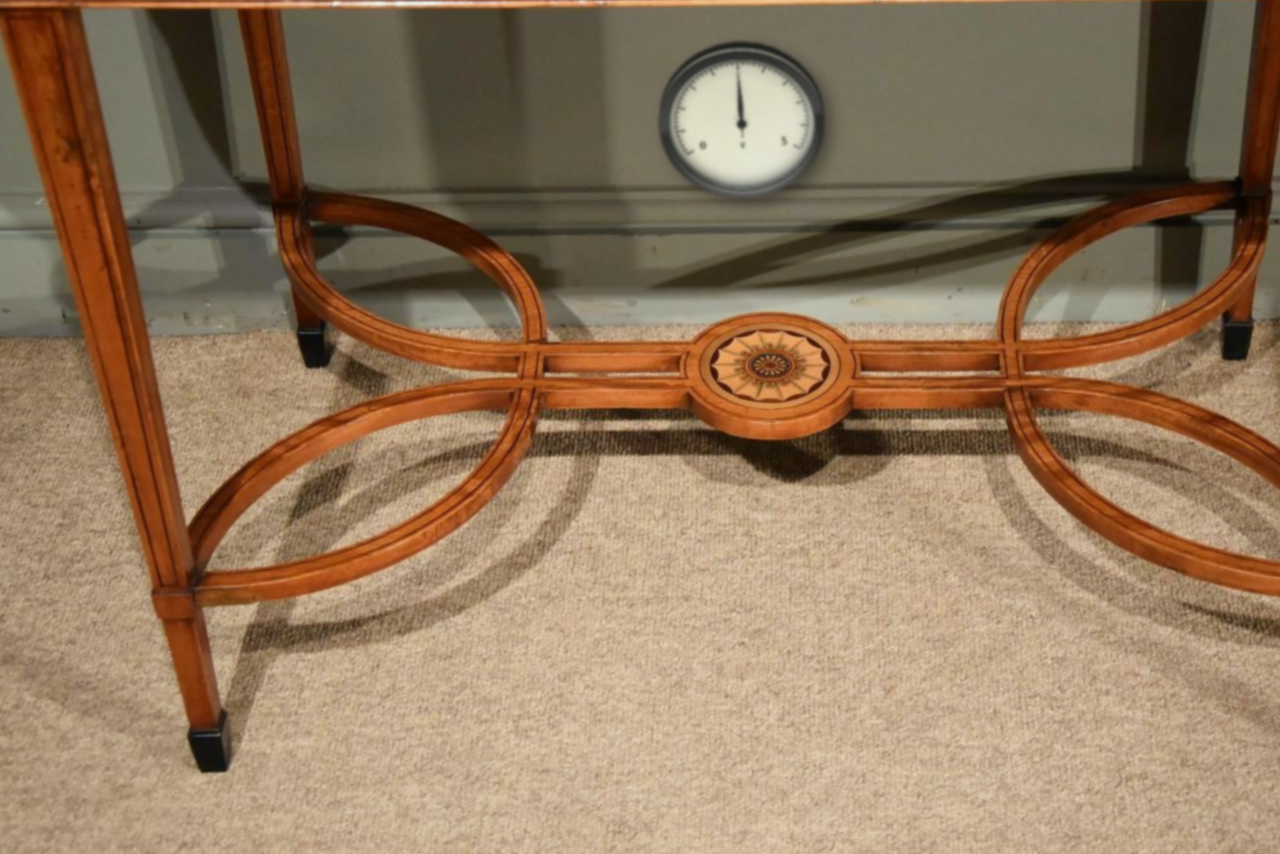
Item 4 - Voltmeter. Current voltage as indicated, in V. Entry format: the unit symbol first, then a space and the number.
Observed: V 2.5
